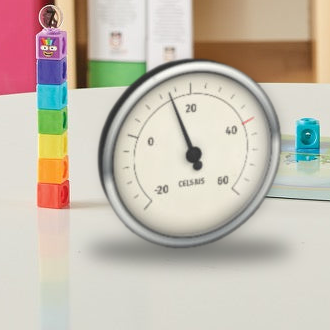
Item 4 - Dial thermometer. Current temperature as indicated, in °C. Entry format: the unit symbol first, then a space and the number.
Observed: °C 14
